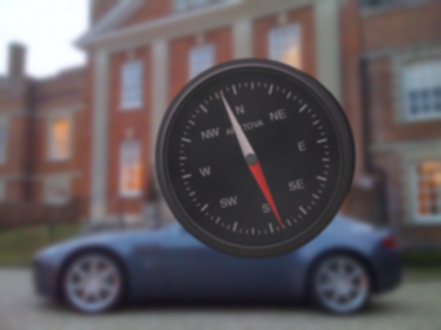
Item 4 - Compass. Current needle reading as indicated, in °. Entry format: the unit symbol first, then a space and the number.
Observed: ° 170
